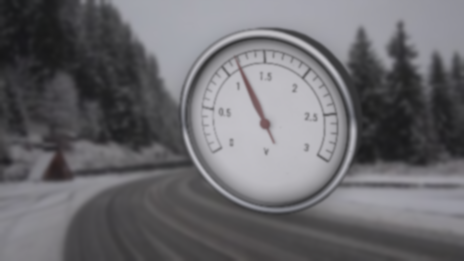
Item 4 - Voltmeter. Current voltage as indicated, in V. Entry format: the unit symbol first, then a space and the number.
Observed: V 1.2
